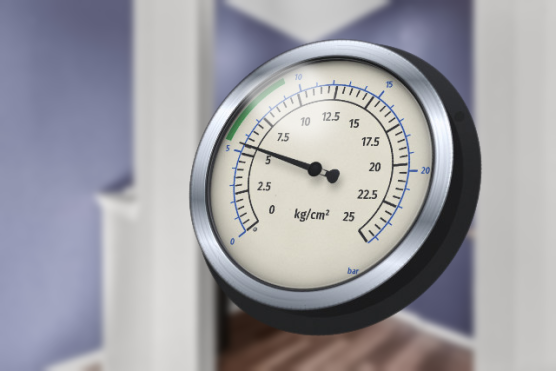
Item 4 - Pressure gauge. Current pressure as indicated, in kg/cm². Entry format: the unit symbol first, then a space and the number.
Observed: kg/cm² 5.5
